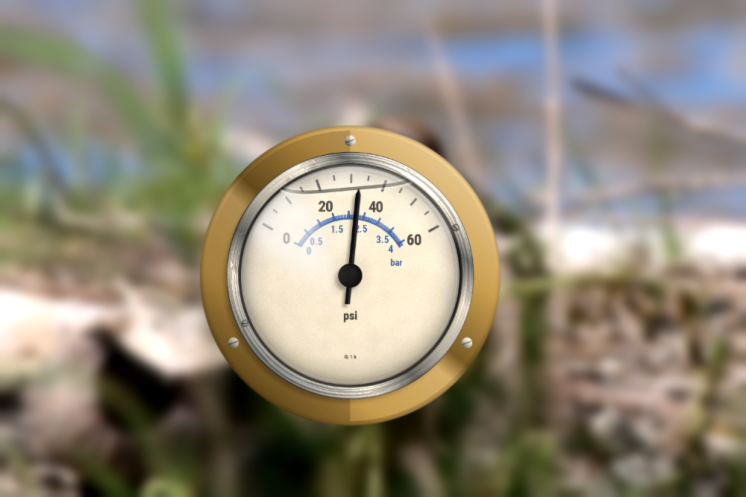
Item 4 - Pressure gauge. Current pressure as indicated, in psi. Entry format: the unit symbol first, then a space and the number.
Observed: psi 32.5
